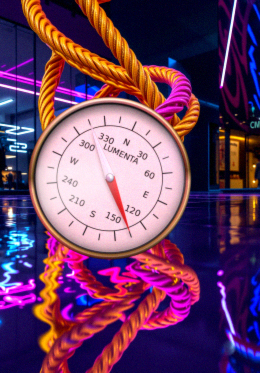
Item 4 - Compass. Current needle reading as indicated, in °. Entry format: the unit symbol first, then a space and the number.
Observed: ° 135
